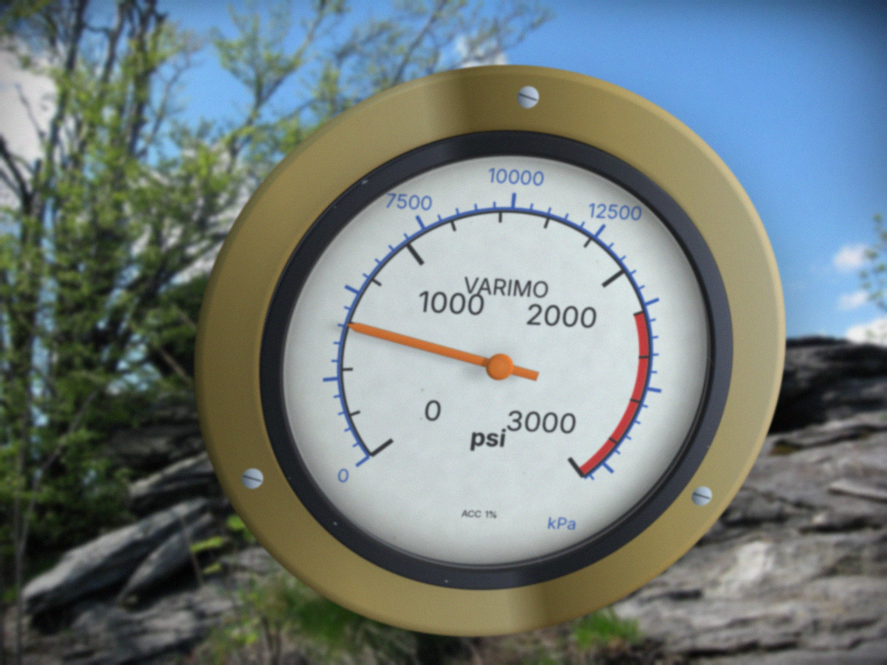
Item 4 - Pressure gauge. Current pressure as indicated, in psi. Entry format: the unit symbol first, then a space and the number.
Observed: psi 600
